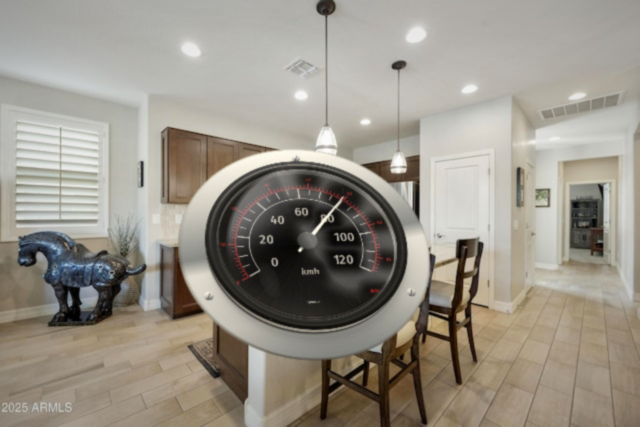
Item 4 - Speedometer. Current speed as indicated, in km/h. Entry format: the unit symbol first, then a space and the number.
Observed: km/h 80
